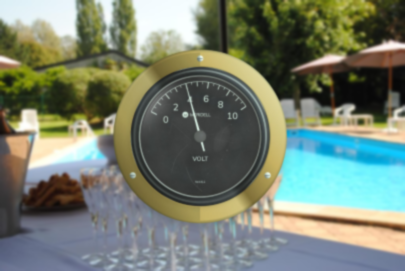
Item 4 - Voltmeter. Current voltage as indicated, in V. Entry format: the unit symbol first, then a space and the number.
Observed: V 4
